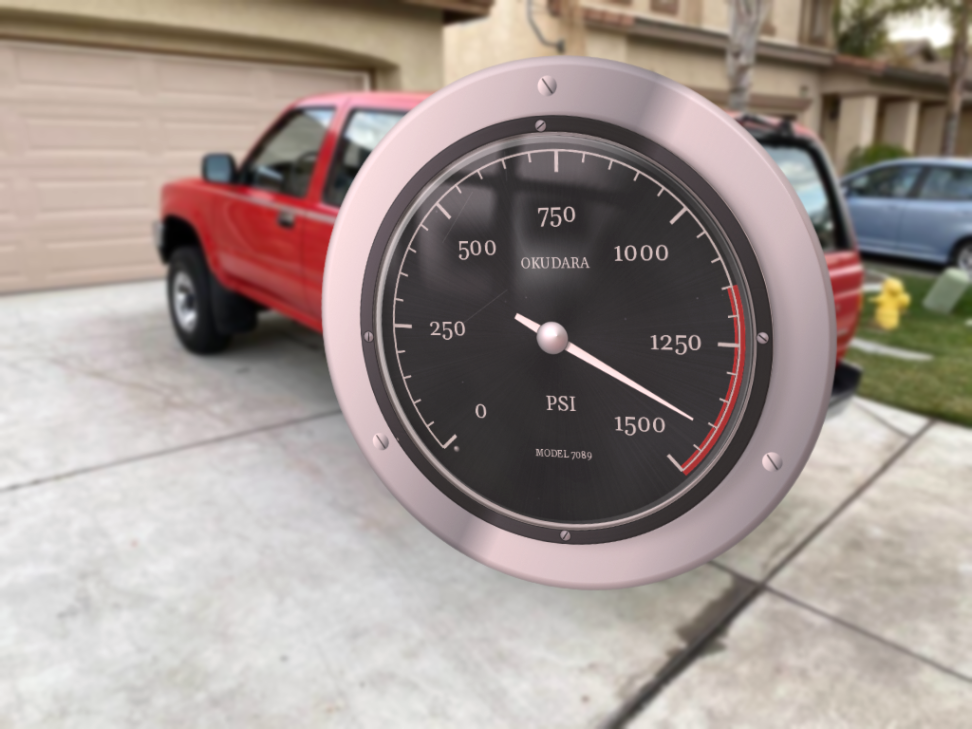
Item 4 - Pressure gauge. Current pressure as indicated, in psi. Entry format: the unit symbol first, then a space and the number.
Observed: psi 1400
